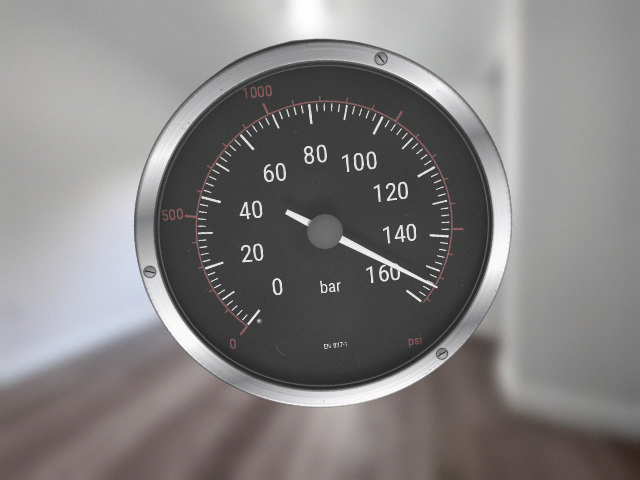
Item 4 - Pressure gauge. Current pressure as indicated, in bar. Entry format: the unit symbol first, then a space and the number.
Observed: bar 154
